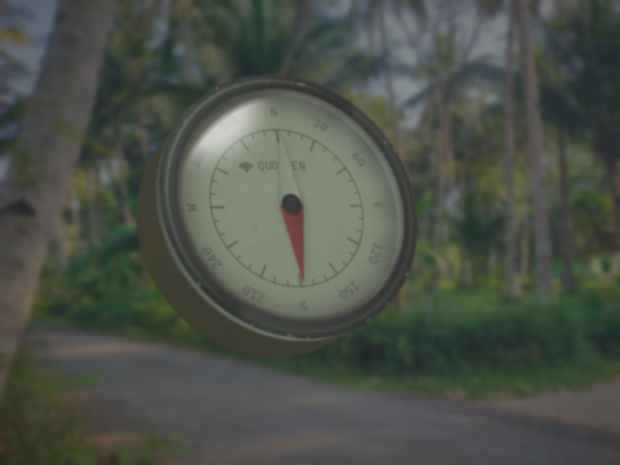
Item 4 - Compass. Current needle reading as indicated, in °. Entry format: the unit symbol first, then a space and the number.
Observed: ° 180
